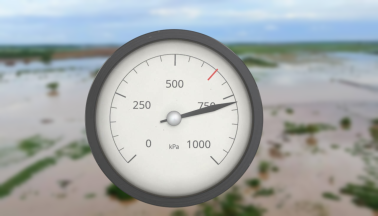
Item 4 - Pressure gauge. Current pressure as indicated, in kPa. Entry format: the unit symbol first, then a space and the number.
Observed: kPa 775
